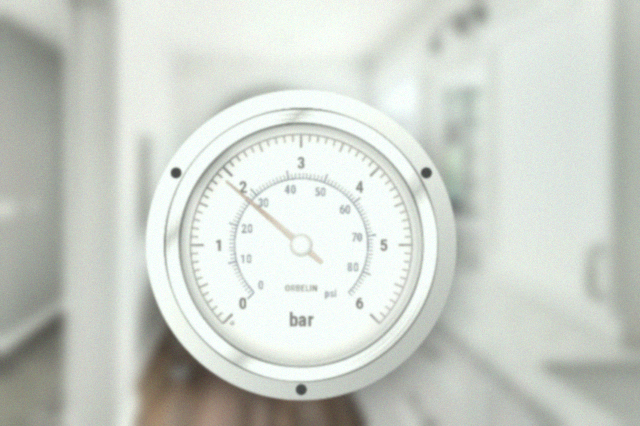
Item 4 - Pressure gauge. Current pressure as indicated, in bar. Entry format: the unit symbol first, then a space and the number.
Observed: bar 1.9
